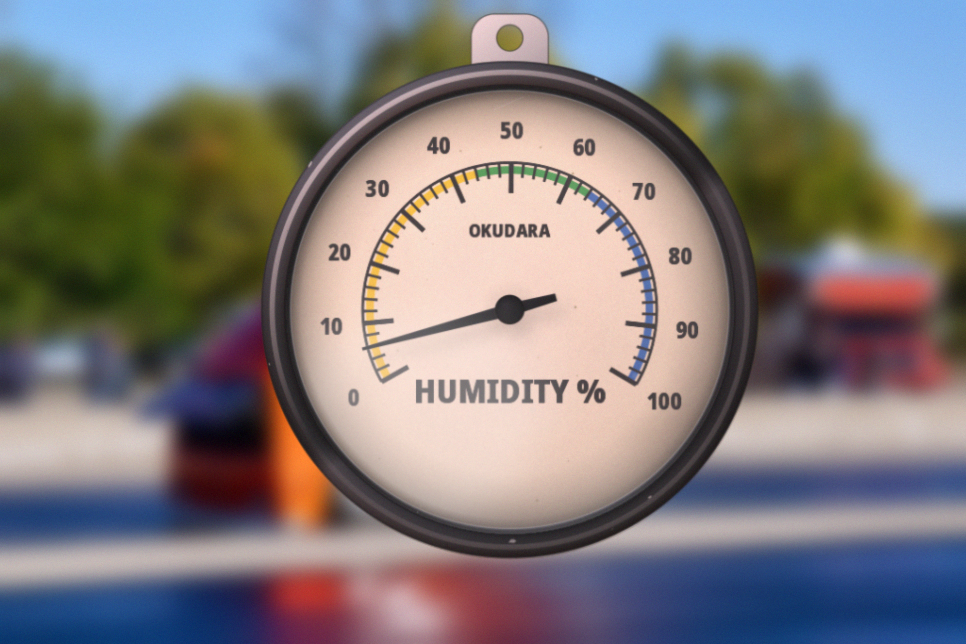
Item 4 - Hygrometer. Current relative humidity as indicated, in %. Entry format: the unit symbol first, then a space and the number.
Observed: % 6
